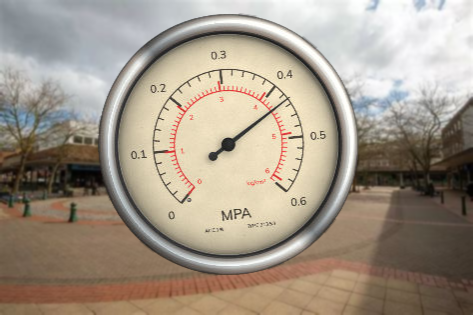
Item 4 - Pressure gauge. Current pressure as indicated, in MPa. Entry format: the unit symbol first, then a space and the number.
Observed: MPa 0.43
